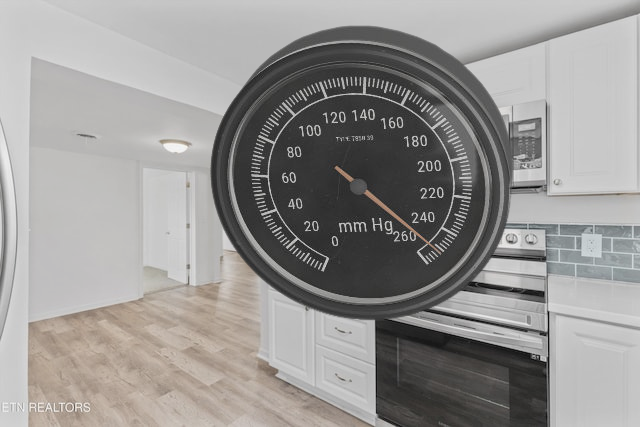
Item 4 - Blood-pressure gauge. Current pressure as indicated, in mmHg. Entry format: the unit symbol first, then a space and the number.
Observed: mmHg 250
